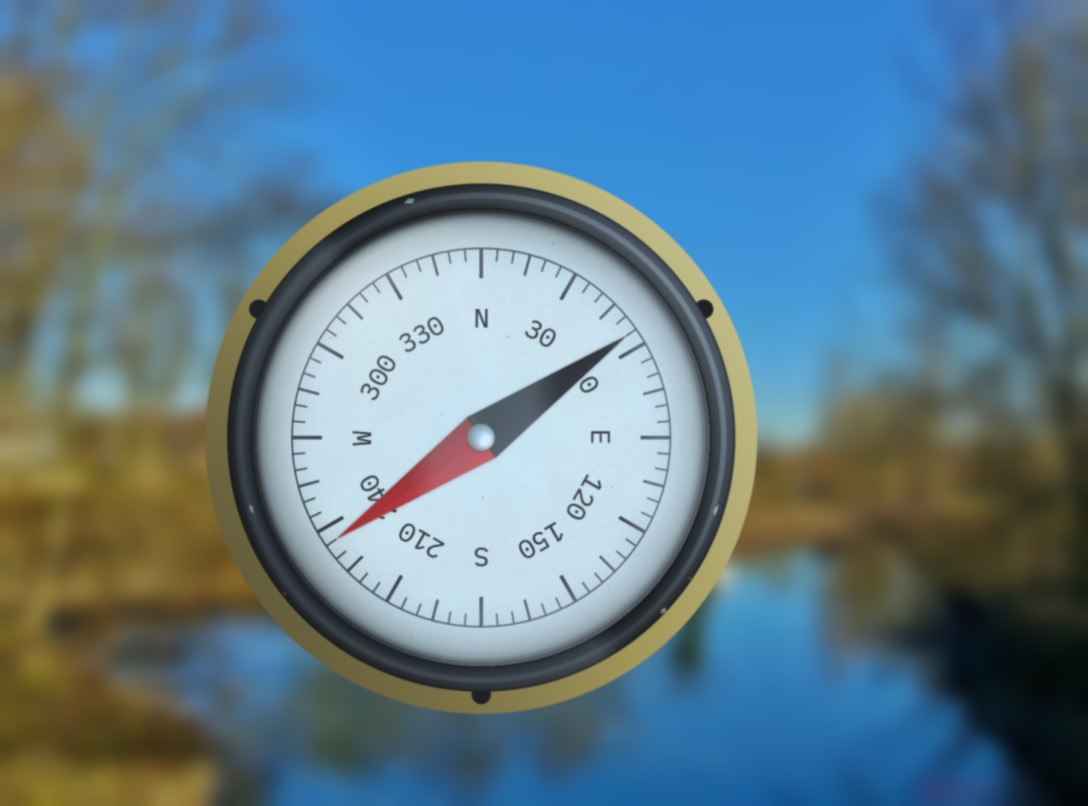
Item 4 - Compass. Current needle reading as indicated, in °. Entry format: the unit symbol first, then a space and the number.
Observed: ° 235
